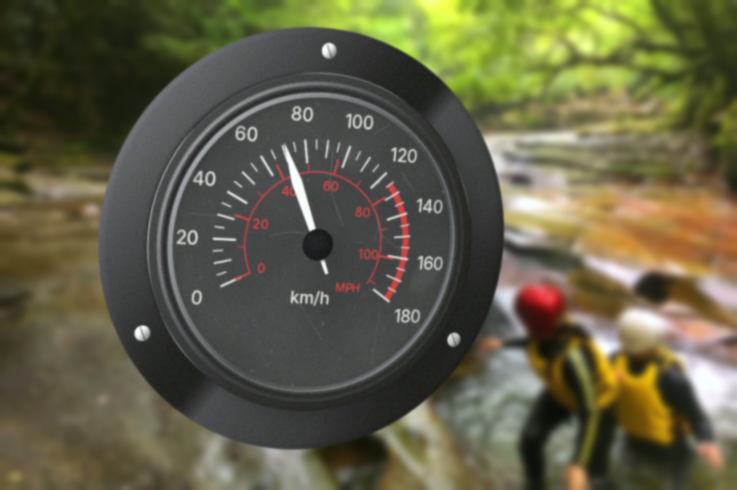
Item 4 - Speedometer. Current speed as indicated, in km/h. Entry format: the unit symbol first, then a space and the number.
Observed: km/h 70
